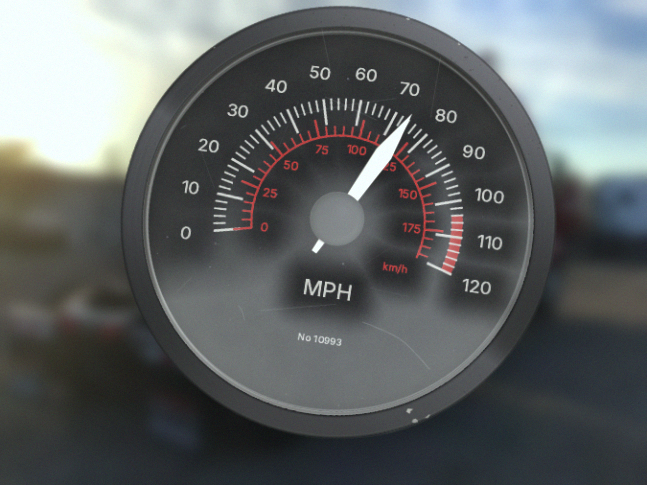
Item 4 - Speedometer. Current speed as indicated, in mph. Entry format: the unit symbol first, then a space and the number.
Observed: mph 74
